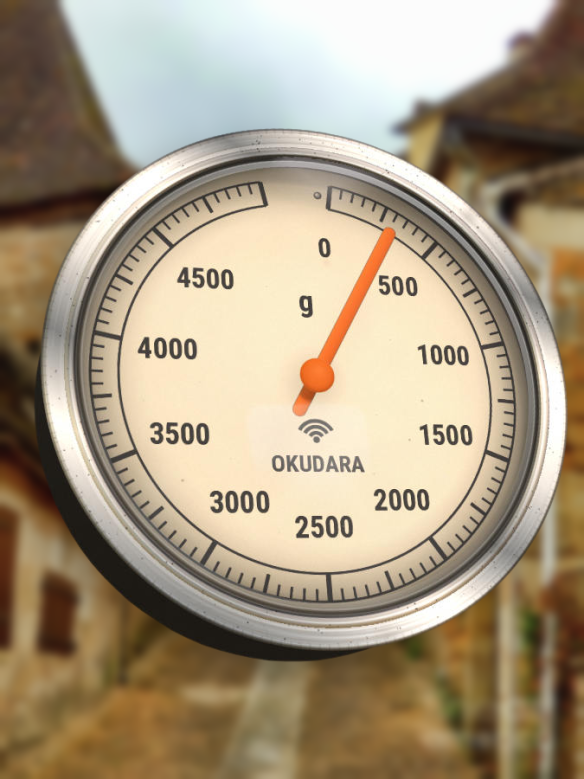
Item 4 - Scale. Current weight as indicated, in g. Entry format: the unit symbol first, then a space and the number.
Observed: g 300
